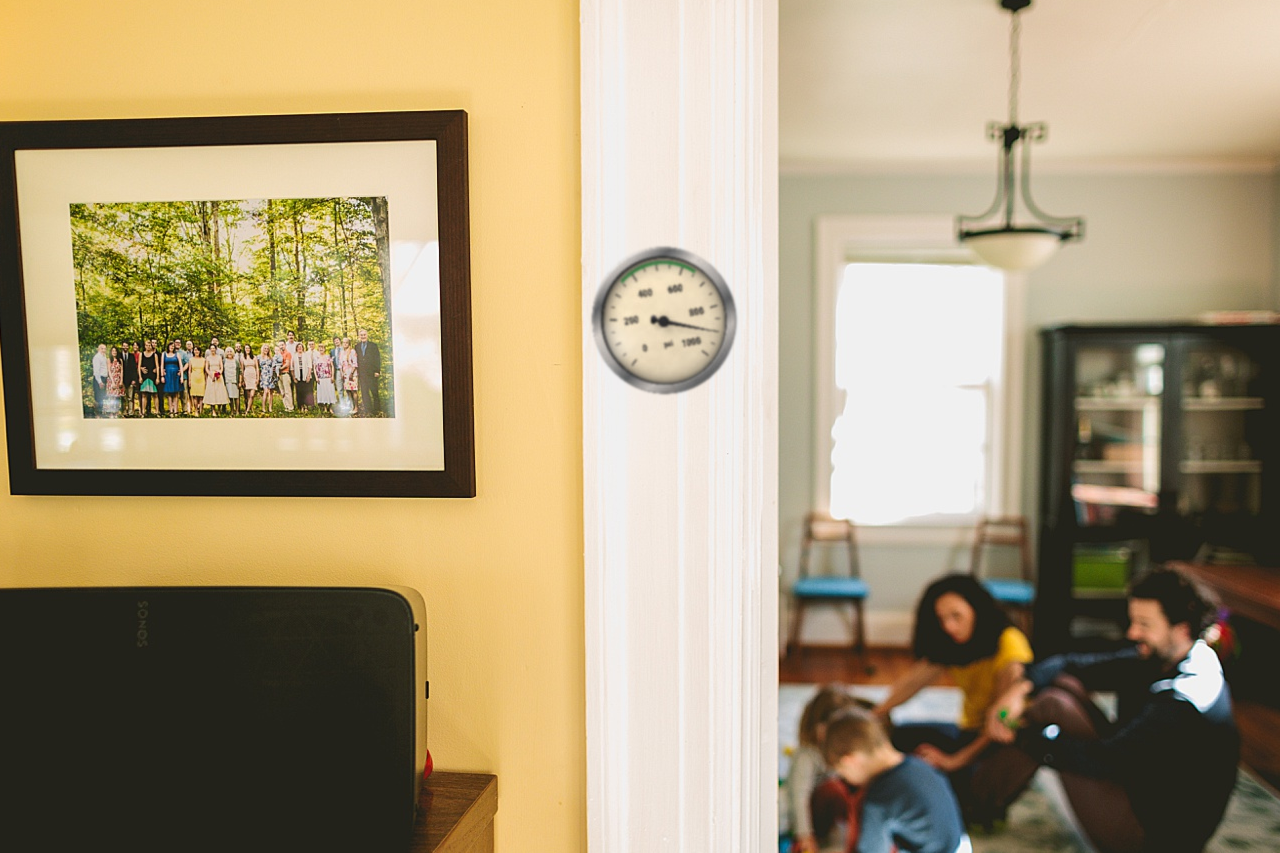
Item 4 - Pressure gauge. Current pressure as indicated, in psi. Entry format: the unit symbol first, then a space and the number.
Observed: psi 900
